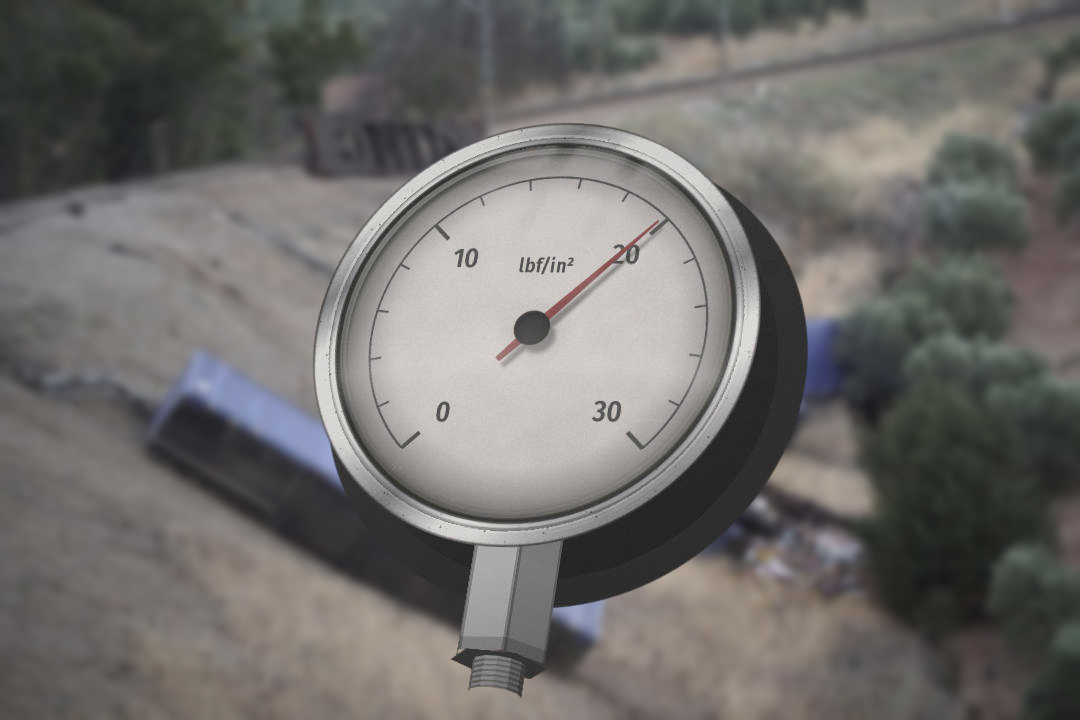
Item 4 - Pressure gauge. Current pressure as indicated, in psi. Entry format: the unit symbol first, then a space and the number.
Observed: psi 20
